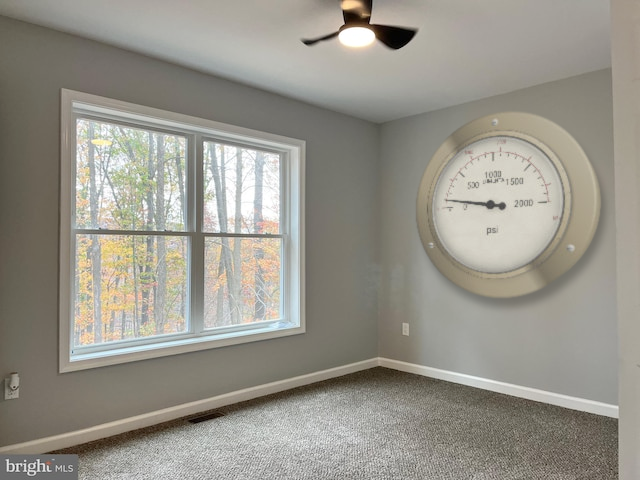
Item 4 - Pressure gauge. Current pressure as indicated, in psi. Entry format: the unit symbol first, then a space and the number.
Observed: psi 100
